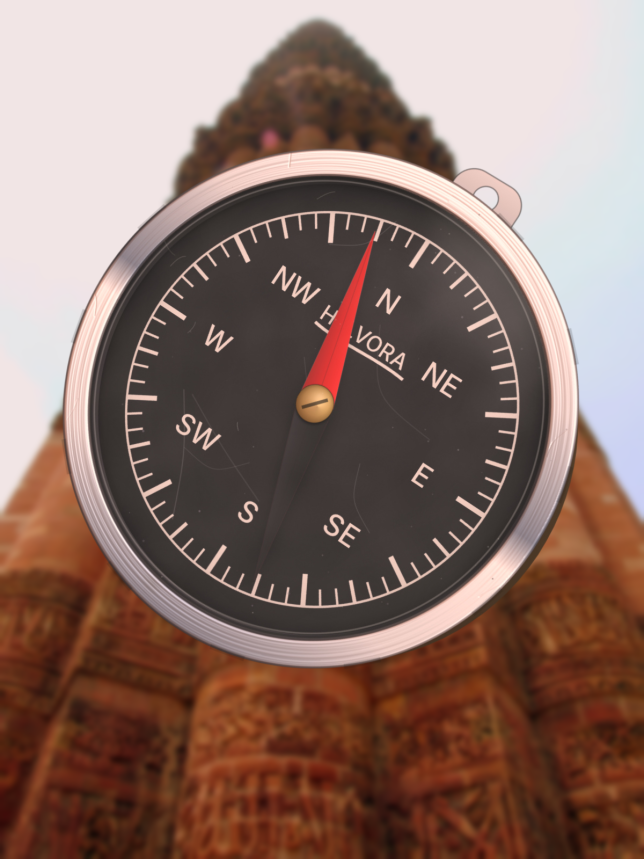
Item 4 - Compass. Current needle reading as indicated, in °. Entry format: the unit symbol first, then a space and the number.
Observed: ° 345
